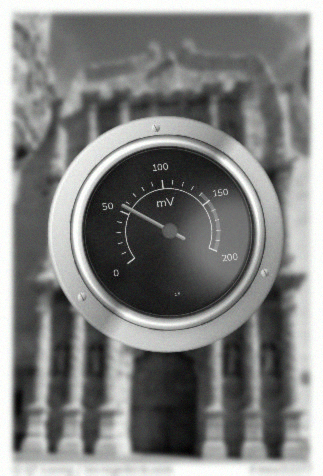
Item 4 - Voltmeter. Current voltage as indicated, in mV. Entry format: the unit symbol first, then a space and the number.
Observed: mV 55
